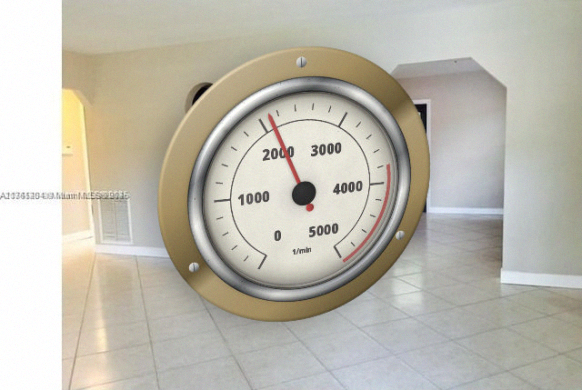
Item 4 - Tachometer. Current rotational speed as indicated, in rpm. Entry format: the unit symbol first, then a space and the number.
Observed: rpm 2100
